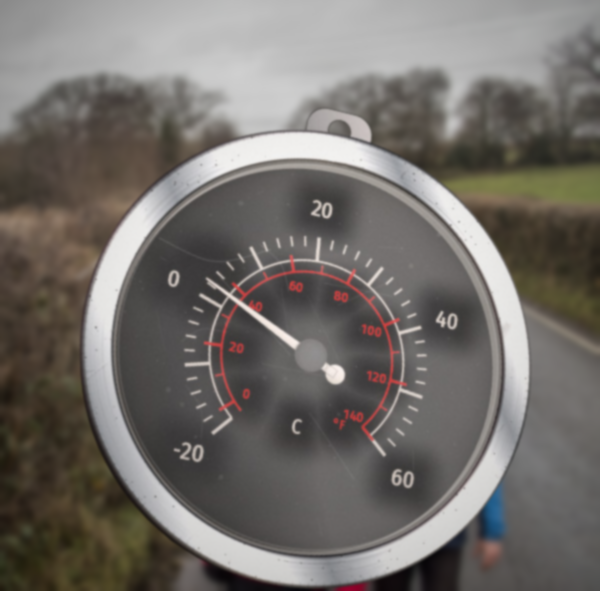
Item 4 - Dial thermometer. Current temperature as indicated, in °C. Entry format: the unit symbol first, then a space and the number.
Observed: °C 2
